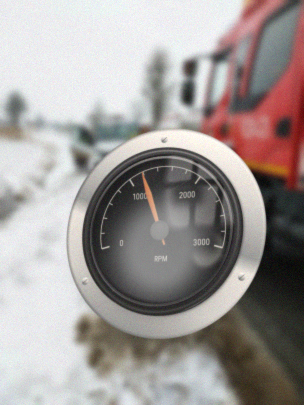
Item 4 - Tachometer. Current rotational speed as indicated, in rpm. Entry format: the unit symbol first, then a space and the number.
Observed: rpm 1200
